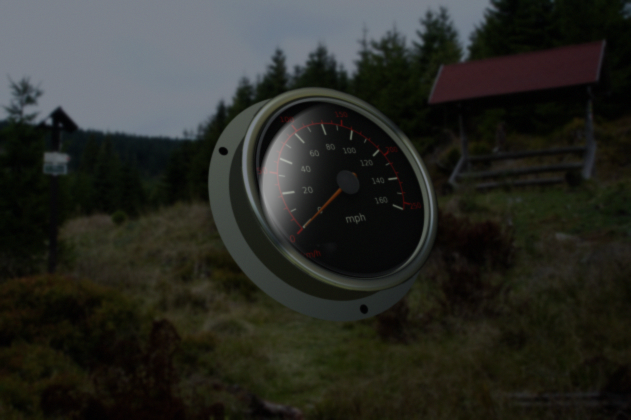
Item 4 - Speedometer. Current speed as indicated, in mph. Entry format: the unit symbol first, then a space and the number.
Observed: mph 0
